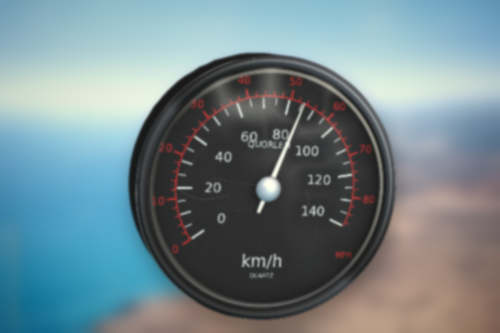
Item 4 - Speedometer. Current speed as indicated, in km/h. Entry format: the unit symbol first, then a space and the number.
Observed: km/h 85
